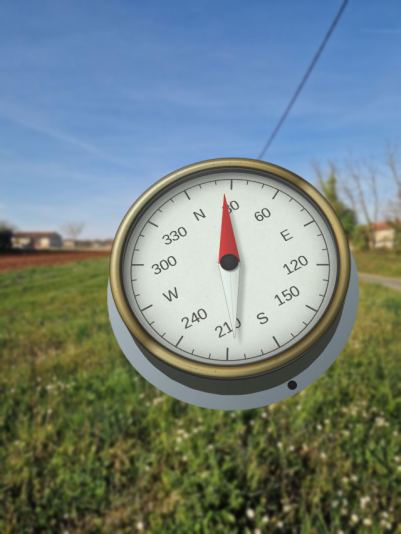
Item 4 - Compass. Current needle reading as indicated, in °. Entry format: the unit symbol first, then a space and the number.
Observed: ° 25
